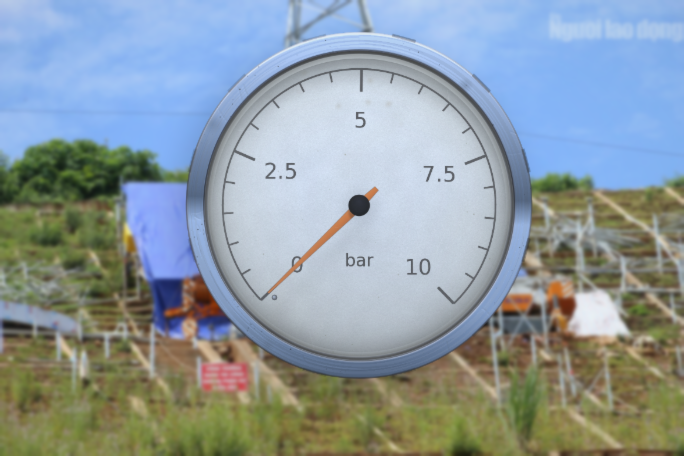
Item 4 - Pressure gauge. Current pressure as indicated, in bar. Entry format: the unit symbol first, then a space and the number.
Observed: bar 0
